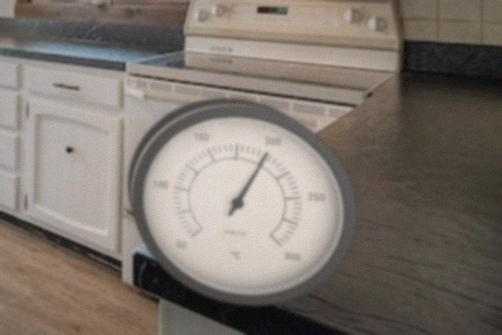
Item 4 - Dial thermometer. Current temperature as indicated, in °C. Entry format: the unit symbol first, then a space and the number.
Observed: °C 200
